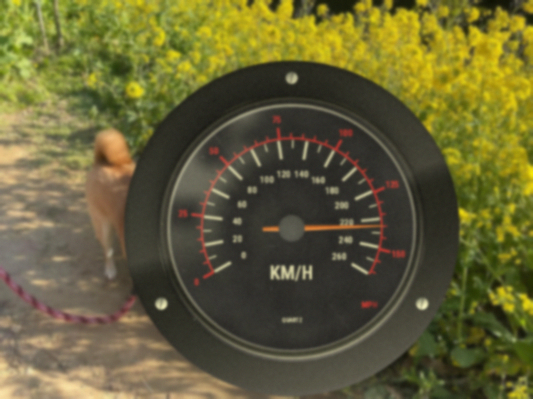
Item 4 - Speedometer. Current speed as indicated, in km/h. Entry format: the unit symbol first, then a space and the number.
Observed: km/h 225
